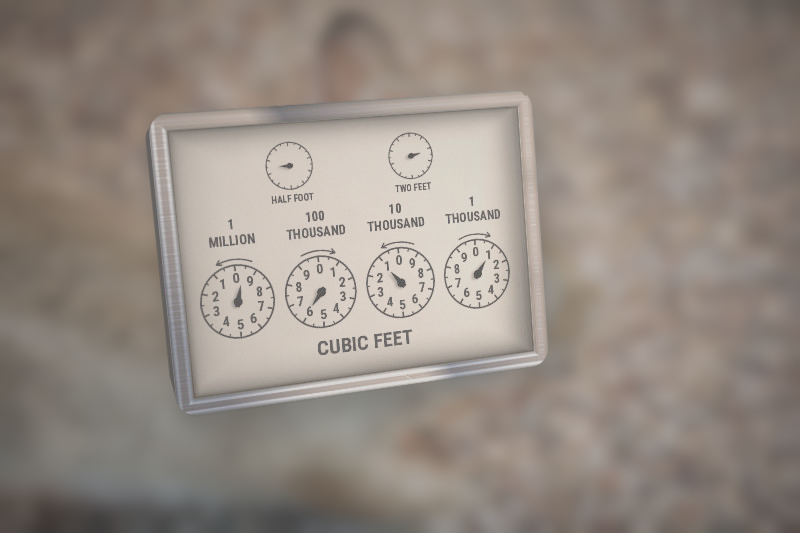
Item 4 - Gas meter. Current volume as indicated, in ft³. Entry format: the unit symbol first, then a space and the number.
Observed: ft³ 961100
